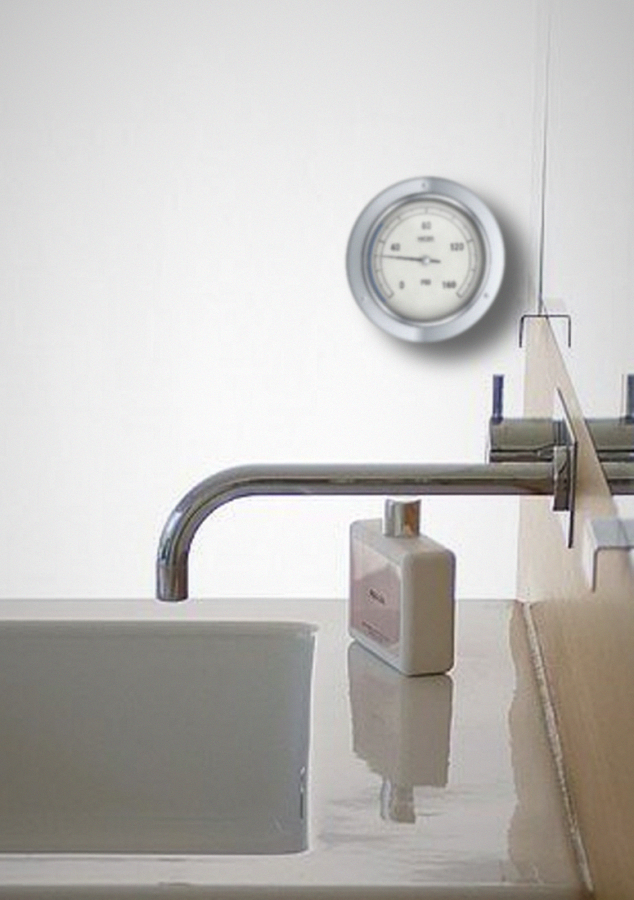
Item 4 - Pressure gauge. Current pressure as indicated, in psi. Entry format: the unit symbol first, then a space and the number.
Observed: psi 30
